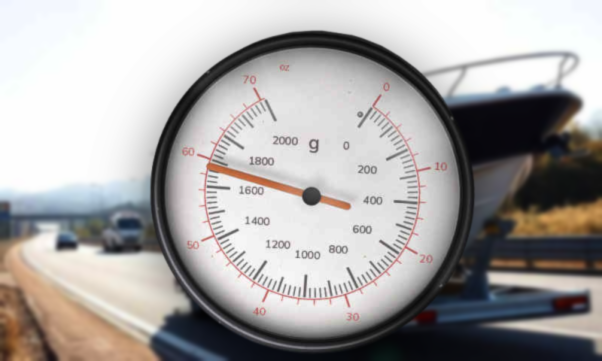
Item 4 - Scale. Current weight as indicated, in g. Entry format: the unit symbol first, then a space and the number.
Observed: g 1680
